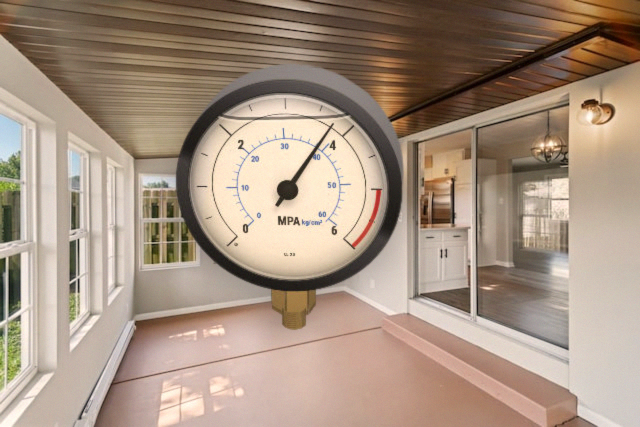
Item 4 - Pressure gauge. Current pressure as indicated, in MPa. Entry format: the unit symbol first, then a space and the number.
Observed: MPa 3.75
